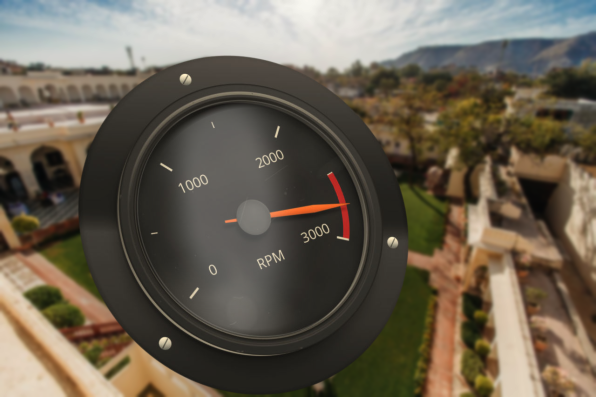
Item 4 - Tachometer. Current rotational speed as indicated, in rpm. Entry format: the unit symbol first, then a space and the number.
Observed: rpm 2750
